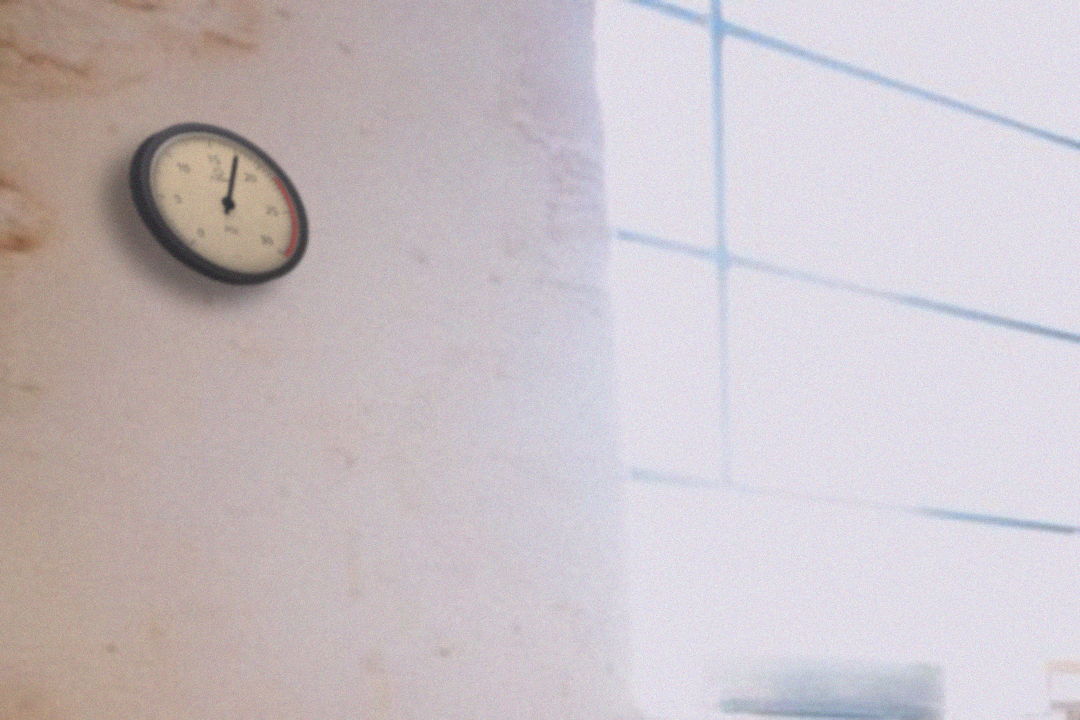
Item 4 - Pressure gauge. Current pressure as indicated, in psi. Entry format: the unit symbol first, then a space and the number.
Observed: psi 17.5
